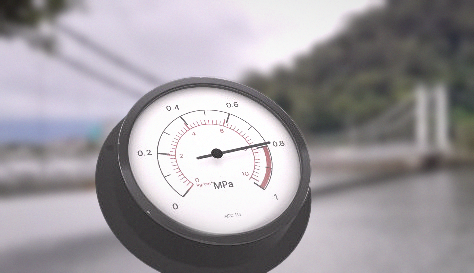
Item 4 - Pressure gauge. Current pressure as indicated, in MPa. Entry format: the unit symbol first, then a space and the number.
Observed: MPa 0.8
